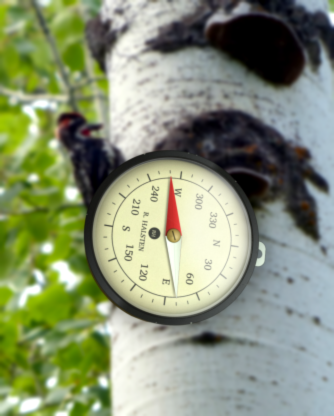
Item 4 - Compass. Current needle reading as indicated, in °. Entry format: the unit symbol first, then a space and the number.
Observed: ° 260
